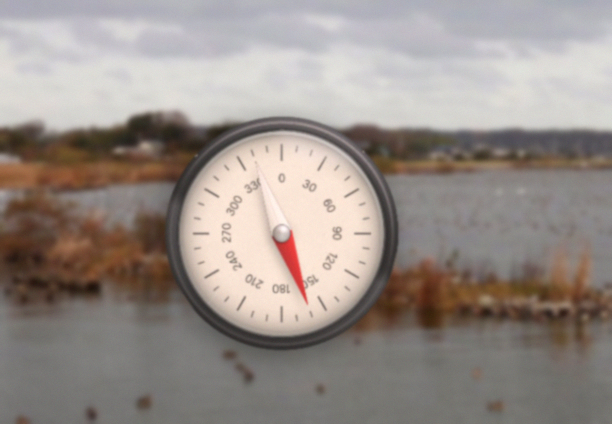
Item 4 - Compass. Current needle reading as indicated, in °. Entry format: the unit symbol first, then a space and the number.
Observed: ° 160
